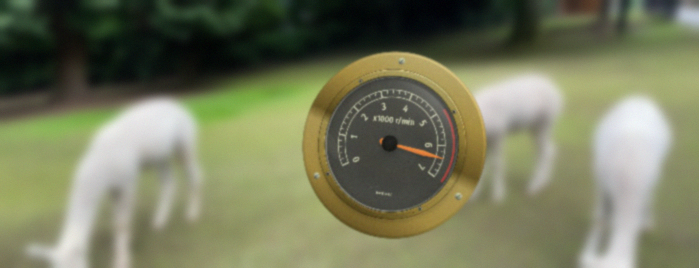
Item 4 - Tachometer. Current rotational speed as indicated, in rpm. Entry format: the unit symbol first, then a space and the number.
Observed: rpm 6400
